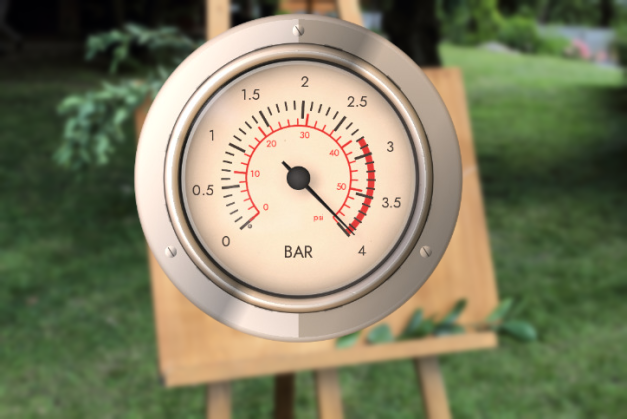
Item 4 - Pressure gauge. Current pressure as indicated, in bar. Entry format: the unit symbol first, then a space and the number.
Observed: bar 3.95
